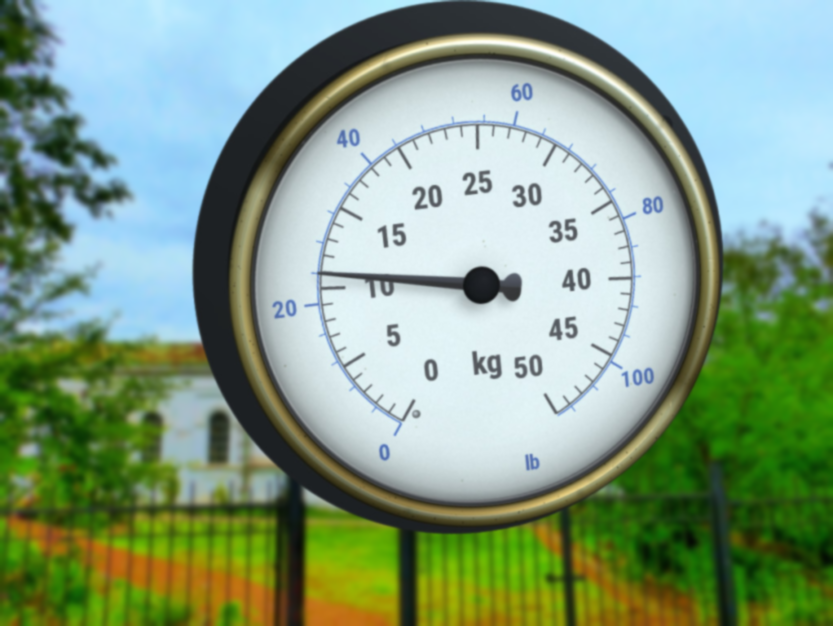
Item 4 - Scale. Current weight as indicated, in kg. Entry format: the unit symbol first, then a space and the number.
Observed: kg 11
